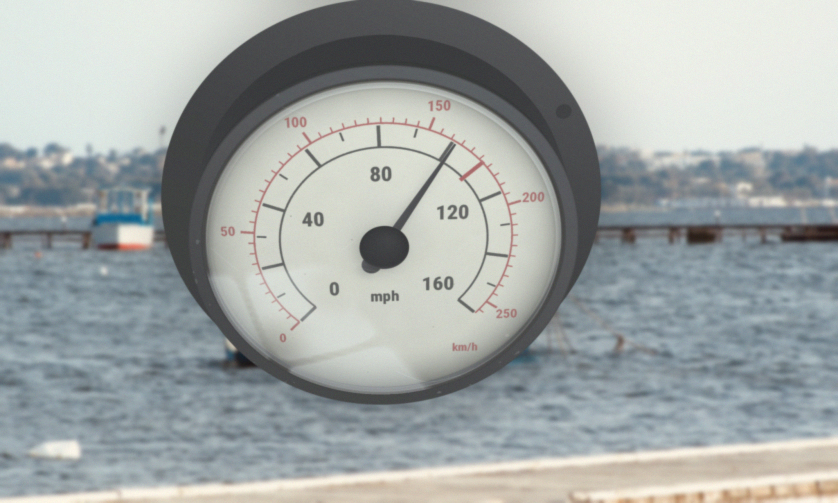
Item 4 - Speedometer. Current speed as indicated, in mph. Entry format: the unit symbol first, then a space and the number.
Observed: mph 100
